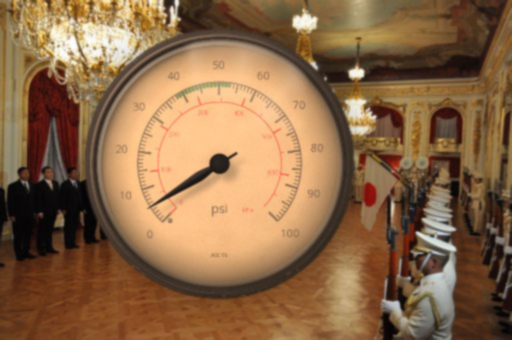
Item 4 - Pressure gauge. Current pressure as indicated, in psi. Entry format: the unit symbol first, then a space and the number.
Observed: psi 5
